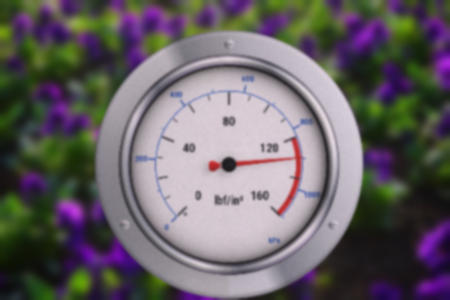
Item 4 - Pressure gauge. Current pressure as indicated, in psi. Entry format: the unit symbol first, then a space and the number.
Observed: psi 130
